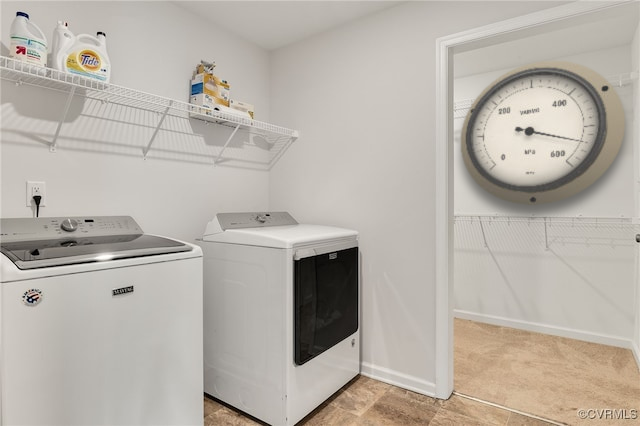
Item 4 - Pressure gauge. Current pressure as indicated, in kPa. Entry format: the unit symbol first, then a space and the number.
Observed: kPa 540
